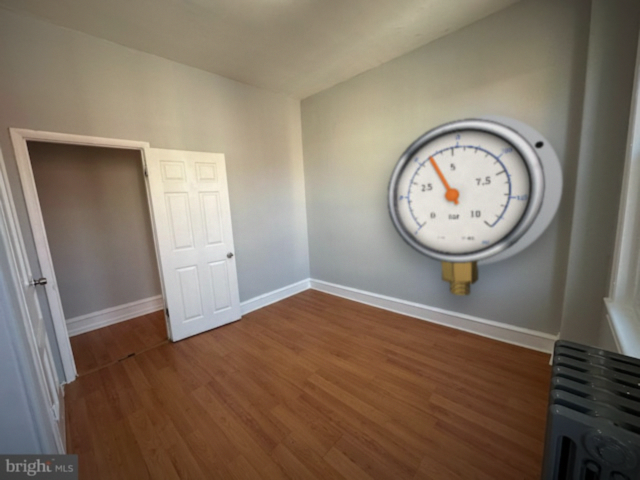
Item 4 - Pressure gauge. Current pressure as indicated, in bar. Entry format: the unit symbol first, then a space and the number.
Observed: bar 4
